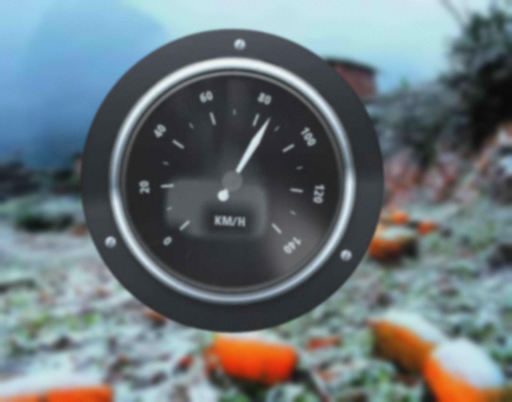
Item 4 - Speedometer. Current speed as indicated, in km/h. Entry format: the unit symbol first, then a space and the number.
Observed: km/h 85
